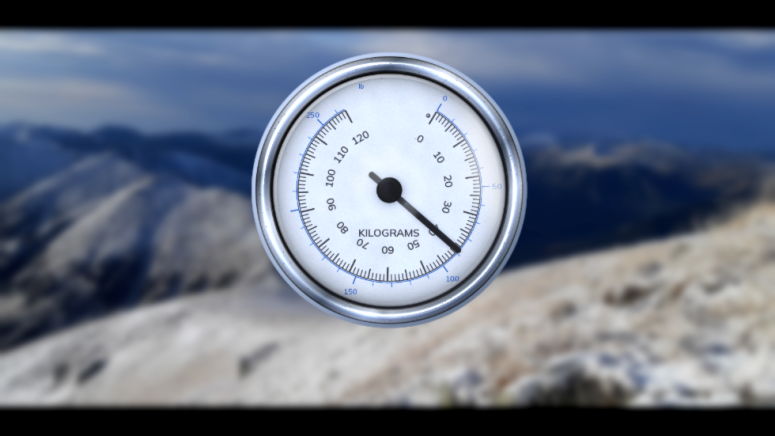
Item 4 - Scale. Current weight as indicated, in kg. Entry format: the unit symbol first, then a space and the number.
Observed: kg 40
